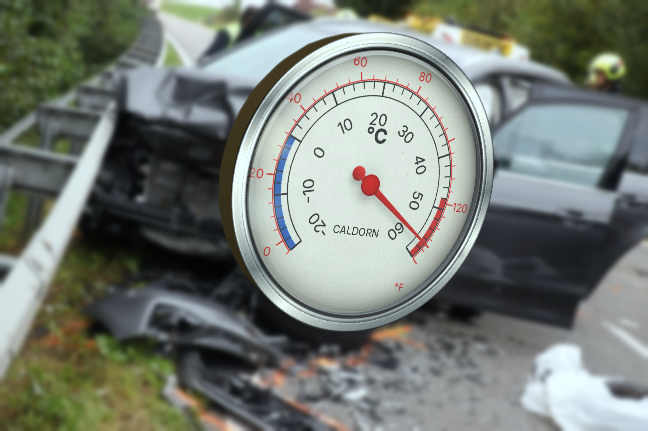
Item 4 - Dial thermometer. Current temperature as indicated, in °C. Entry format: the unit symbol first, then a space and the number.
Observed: °C 57
